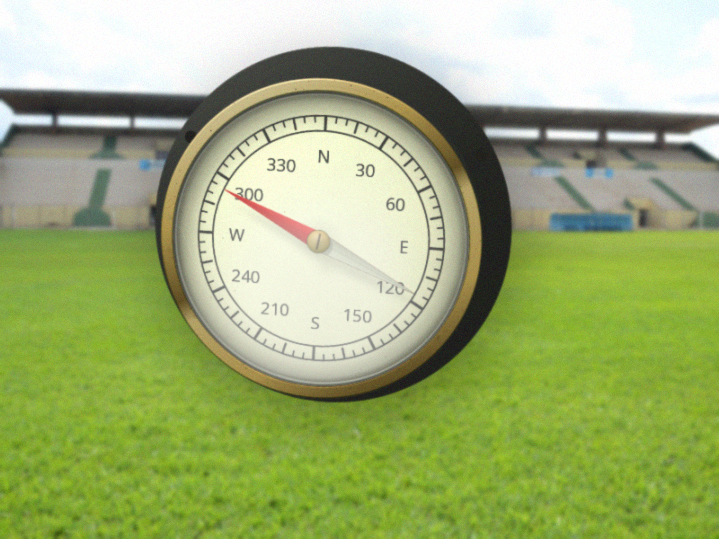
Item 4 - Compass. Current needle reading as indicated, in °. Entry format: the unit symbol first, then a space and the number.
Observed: ° 295
